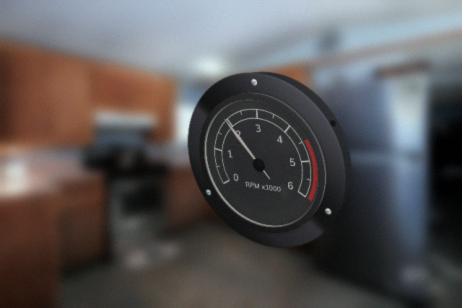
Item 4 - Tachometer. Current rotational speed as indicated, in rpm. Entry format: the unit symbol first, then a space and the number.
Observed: rpm 2000
